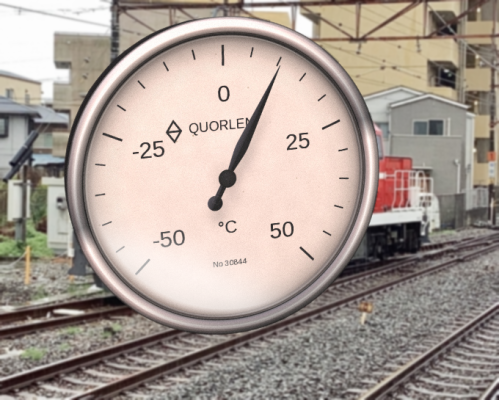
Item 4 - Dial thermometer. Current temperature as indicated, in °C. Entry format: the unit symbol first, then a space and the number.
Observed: °C 10
